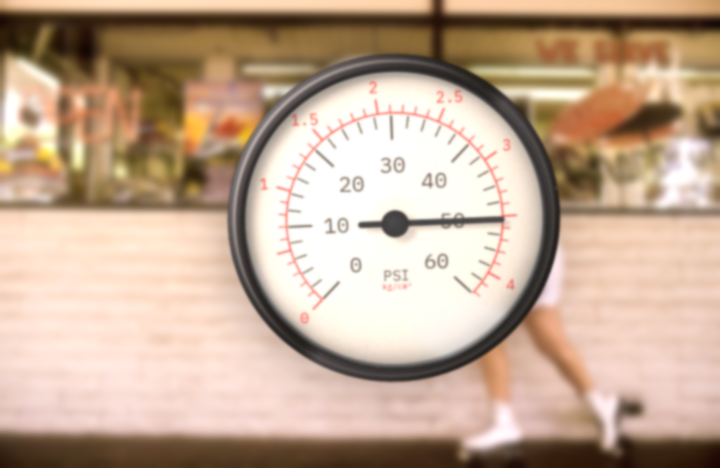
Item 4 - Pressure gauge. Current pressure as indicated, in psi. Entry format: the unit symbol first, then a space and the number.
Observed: psi 50
